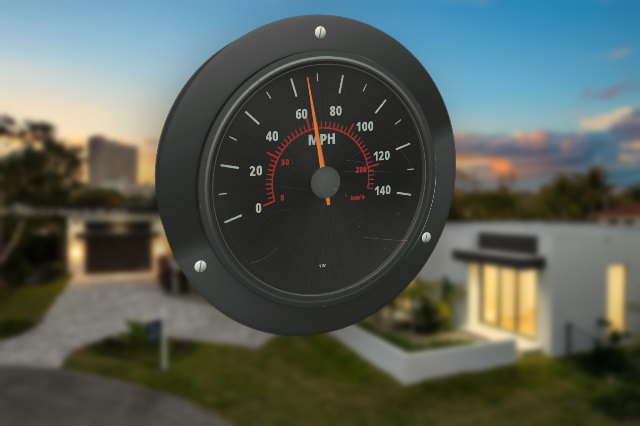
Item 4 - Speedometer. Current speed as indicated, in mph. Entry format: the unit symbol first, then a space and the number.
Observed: mph 65
